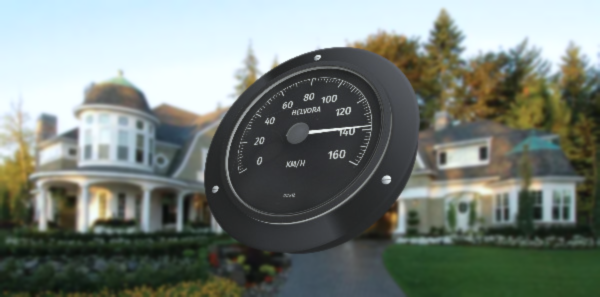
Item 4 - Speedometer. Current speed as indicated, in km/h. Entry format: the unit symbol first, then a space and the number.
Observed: km/h 140
